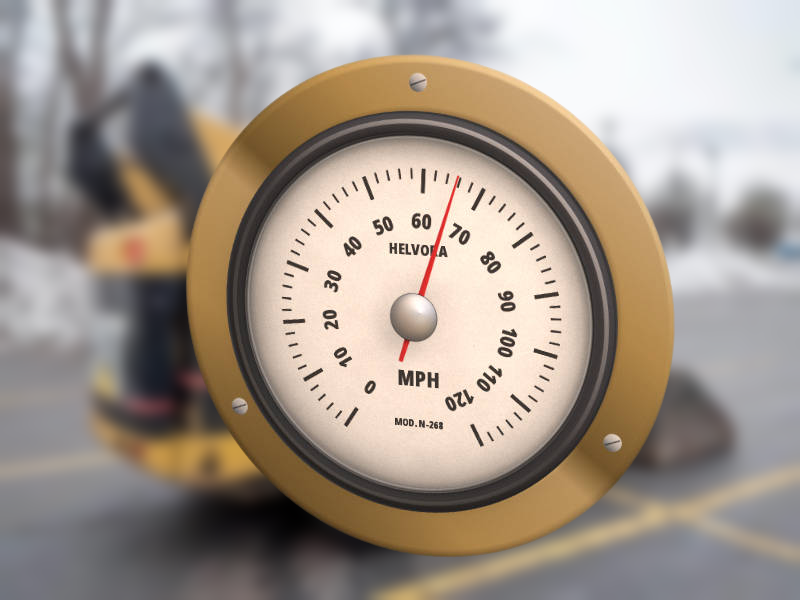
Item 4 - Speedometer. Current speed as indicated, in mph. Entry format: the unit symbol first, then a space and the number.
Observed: mph 66
